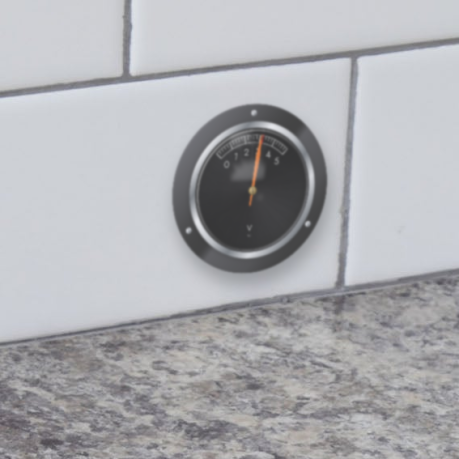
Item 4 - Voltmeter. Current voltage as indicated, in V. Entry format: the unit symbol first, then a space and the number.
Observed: V 3
